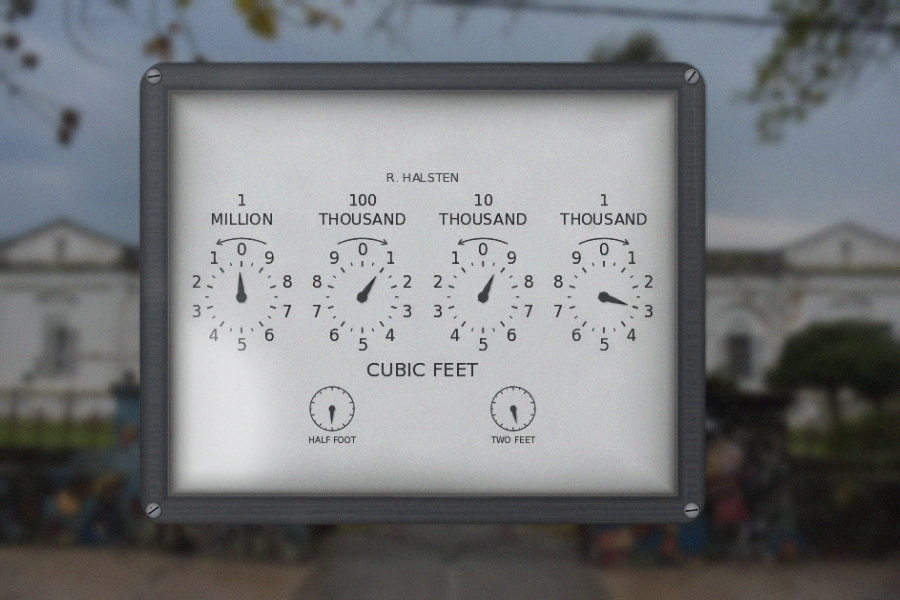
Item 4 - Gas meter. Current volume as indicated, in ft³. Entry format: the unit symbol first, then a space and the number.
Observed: ft³ 9300
